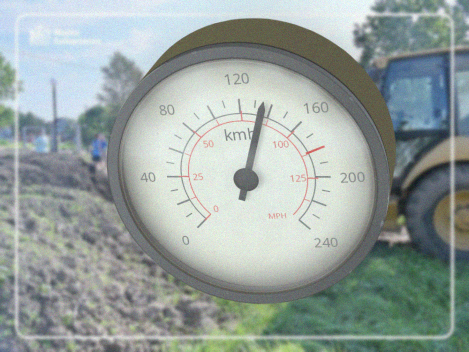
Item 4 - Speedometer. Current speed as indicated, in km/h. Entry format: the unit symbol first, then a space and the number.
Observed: km/h 135
